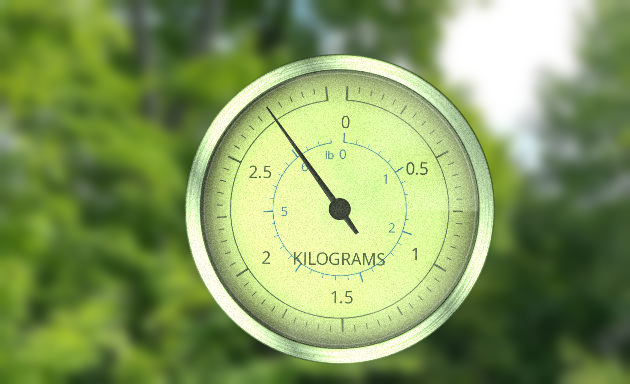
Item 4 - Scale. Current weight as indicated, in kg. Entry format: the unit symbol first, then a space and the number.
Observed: kg 2.75
